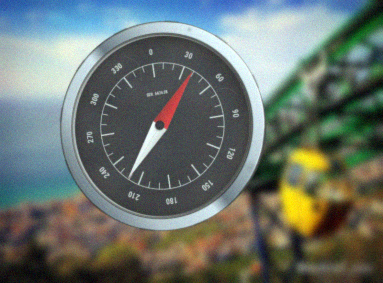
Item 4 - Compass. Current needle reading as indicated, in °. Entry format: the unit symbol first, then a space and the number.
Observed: ° 40
